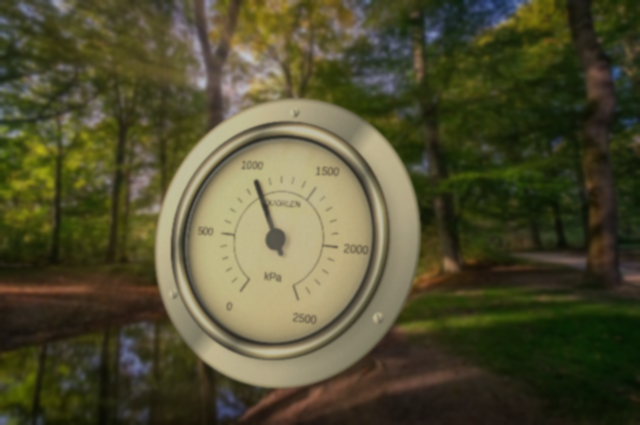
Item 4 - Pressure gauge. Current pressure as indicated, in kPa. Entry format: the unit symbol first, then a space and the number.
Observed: kPa 1000
